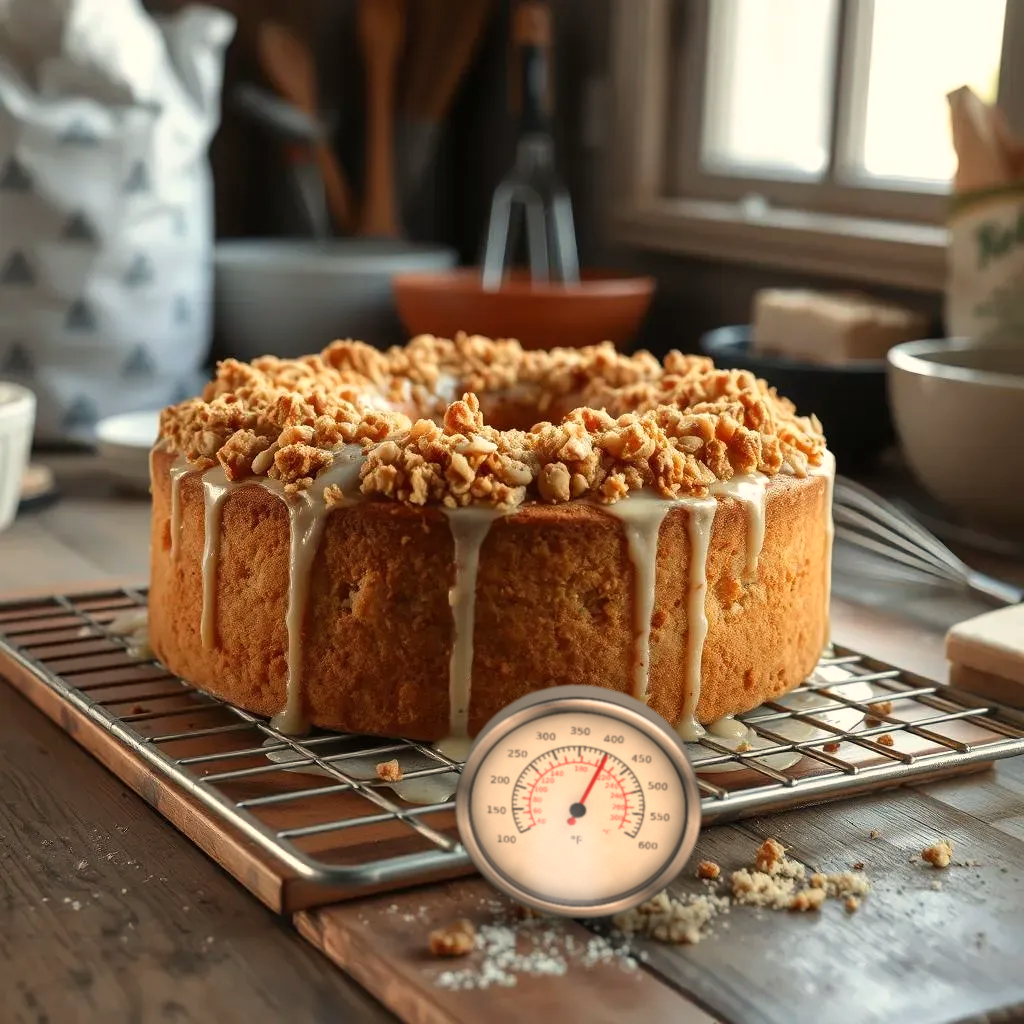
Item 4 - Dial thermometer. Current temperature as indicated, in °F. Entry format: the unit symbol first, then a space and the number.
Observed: °F 400
